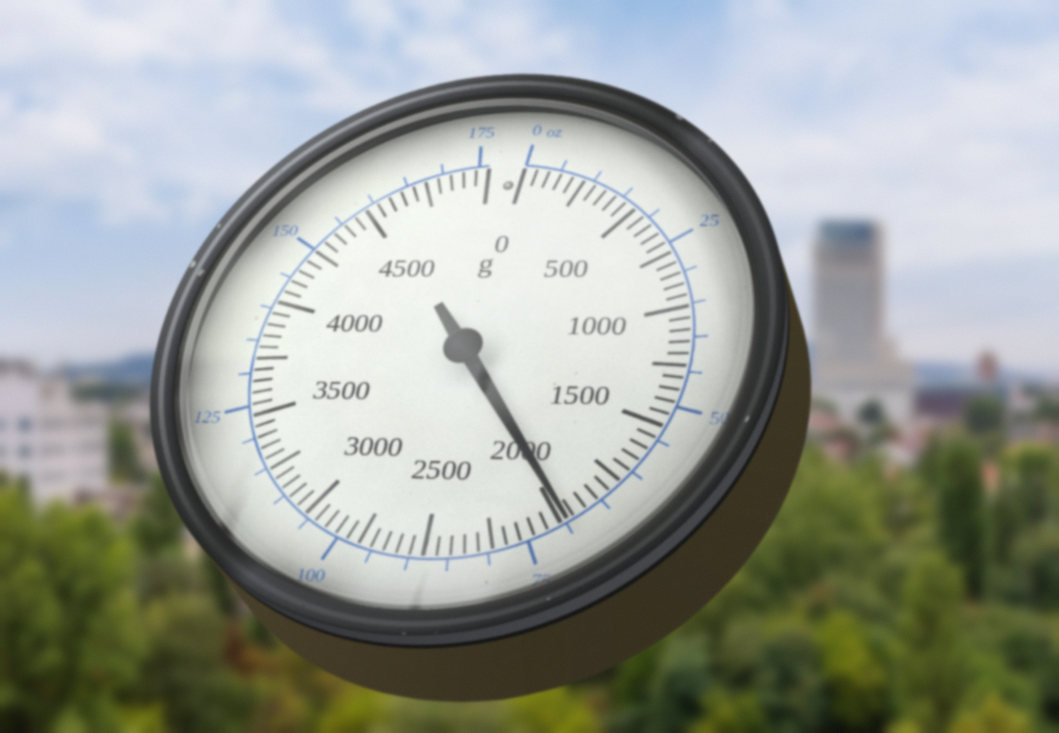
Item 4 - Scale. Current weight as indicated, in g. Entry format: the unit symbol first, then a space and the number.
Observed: g 1975
